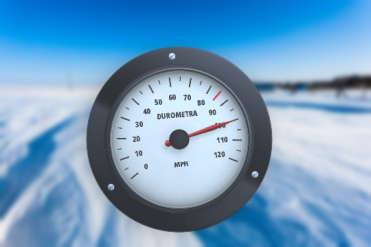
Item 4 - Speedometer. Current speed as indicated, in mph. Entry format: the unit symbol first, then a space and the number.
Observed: mph 100
